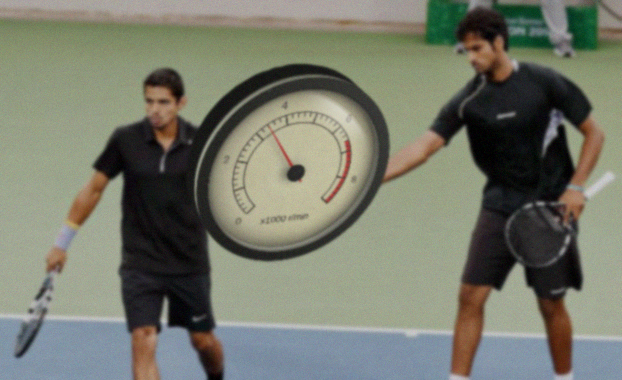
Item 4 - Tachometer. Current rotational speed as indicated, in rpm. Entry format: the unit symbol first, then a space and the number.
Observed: rpm 3400
